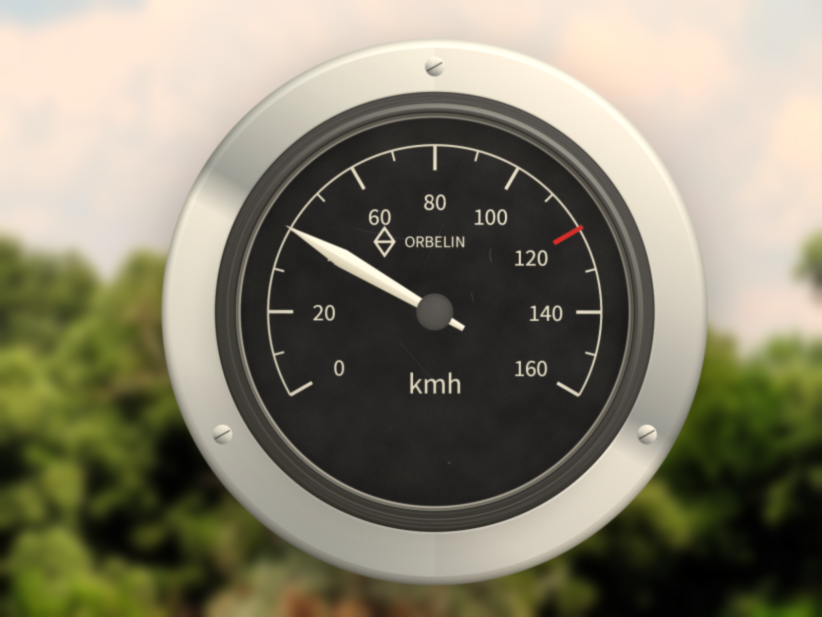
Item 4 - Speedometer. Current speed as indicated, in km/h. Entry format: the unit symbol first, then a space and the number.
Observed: km/h 40
